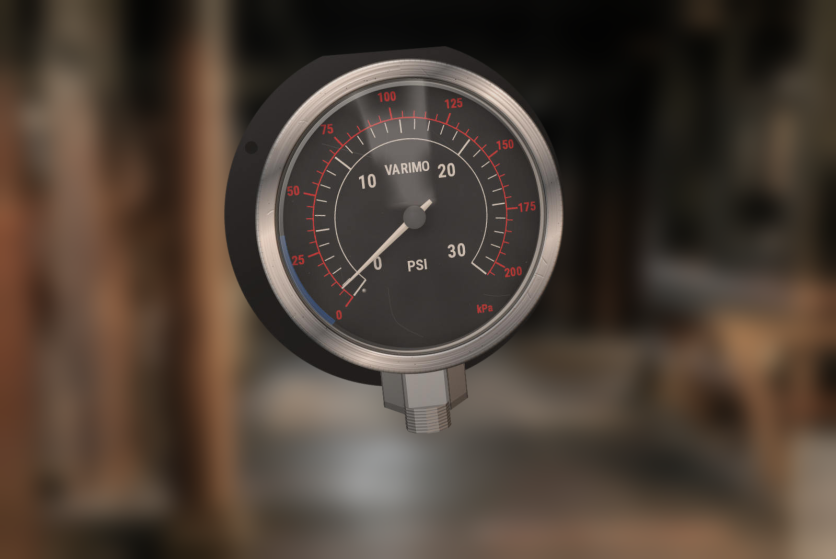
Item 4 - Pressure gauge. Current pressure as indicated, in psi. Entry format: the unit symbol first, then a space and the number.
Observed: psi 1
